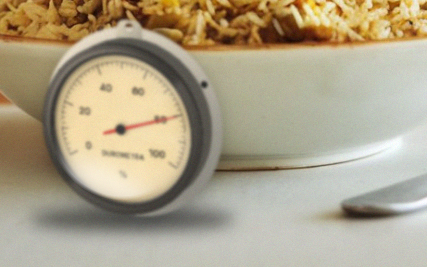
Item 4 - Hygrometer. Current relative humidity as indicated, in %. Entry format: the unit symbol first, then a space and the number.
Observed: % 80
